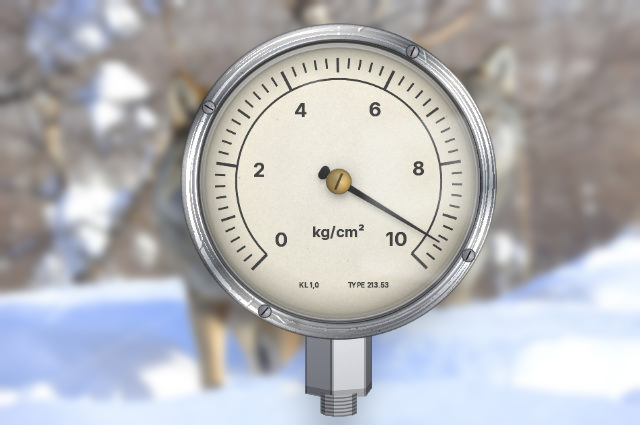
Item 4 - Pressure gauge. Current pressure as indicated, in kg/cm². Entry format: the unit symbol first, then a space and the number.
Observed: kg/cm² 9.5
